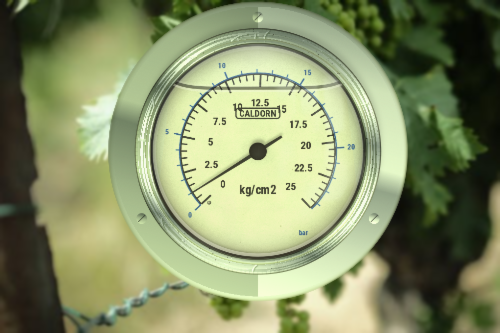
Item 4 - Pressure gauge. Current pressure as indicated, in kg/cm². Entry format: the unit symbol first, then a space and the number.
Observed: kg/cm² 1
